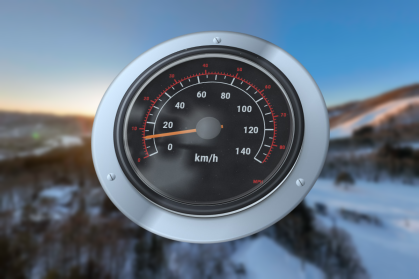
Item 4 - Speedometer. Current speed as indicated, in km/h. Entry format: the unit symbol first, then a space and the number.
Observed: km/h 10
